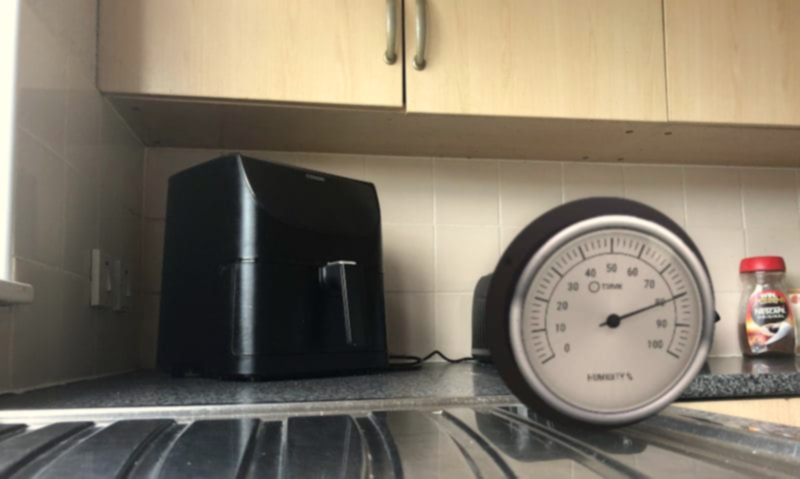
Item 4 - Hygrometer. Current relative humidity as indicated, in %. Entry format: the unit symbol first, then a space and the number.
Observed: % 80
